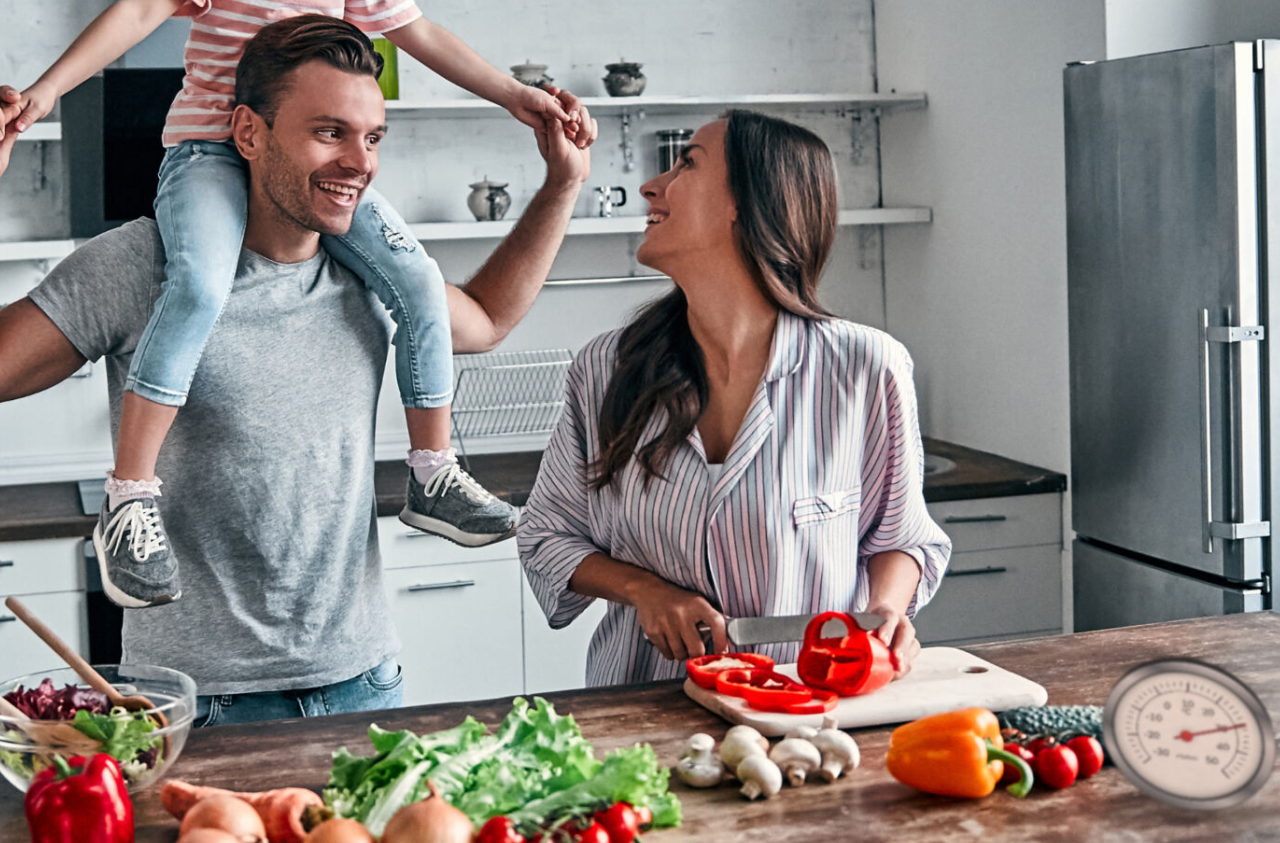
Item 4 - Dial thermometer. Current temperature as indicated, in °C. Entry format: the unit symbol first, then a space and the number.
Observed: °C 30
